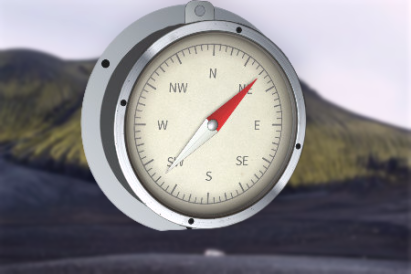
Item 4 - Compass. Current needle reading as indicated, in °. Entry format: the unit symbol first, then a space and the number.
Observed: ° 45
